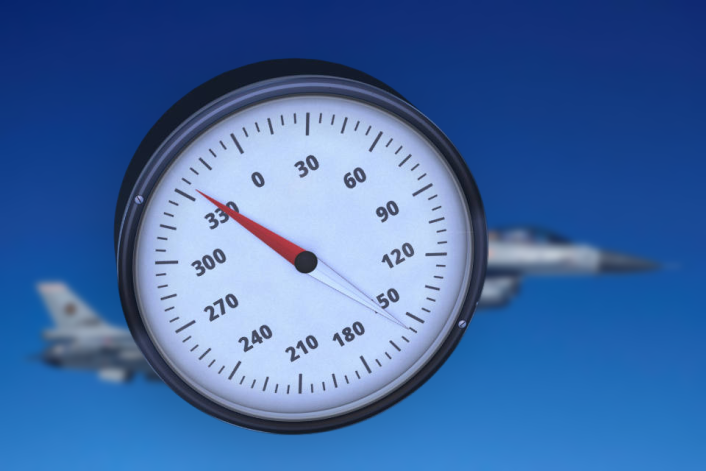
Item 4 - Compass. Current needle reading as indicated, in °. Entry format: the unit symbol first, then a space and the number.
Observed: ° 335
